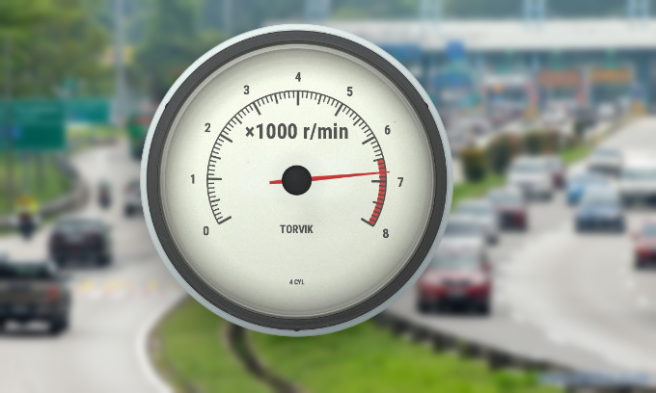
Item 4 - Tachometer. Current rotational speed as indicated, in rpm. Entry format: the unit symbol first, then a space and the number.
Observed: rpm 6800
